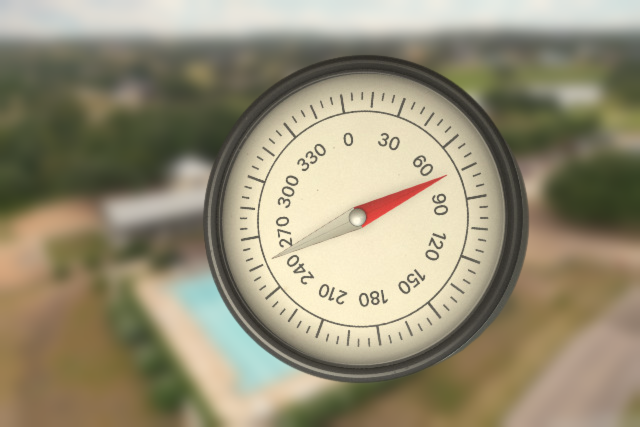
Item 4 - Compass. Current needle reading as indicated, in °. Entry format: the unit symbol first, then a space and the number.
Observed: ° 75
